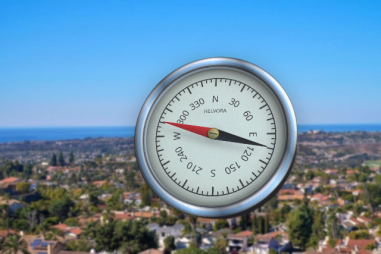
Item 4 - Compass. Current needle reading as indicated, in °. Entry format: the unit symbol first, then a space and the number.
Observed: ° 285
